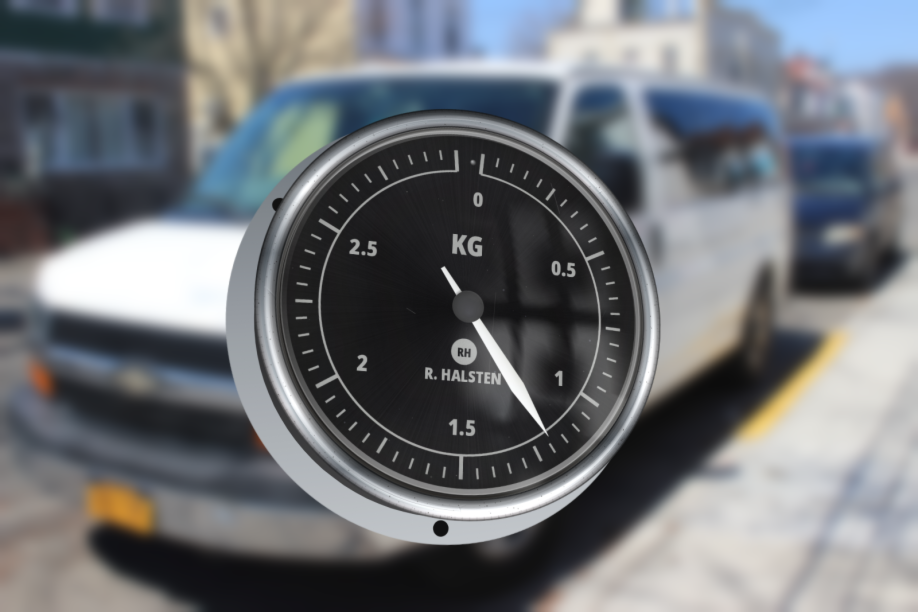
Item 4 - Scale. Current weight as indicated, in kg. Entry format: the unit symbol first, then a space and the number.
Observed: kg 1.2
